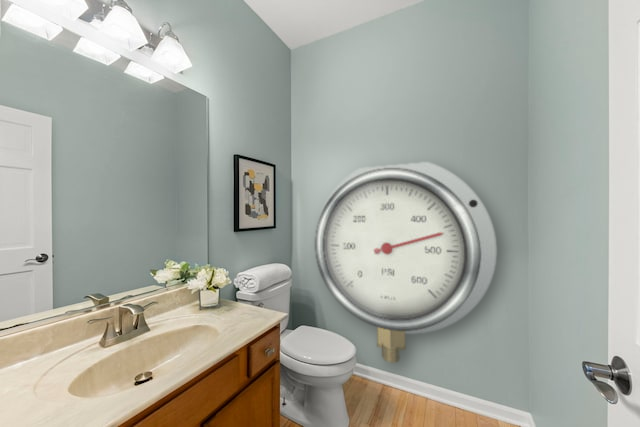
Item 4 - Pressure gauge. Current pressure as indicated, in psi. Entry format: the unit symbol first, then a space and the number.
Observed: psi 460
